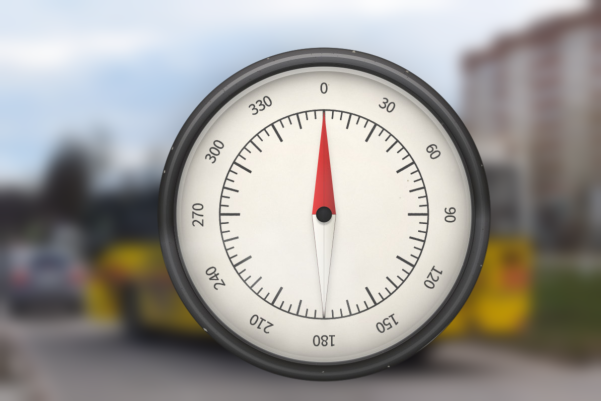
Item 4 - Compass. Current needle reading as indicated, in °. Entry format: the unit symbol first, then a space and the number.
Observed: ° 0
